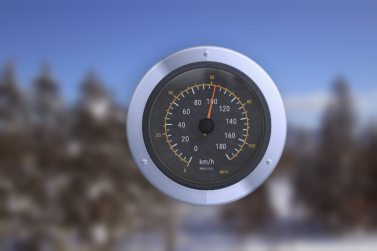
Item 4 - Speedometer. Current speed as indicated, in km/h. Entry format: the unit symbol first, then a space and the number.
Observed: km/h 100
